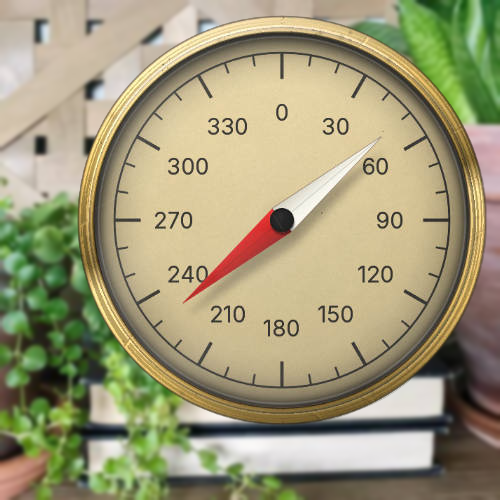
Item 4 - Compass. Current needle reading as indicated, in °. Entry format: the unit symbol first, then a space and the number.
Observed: ° 230
